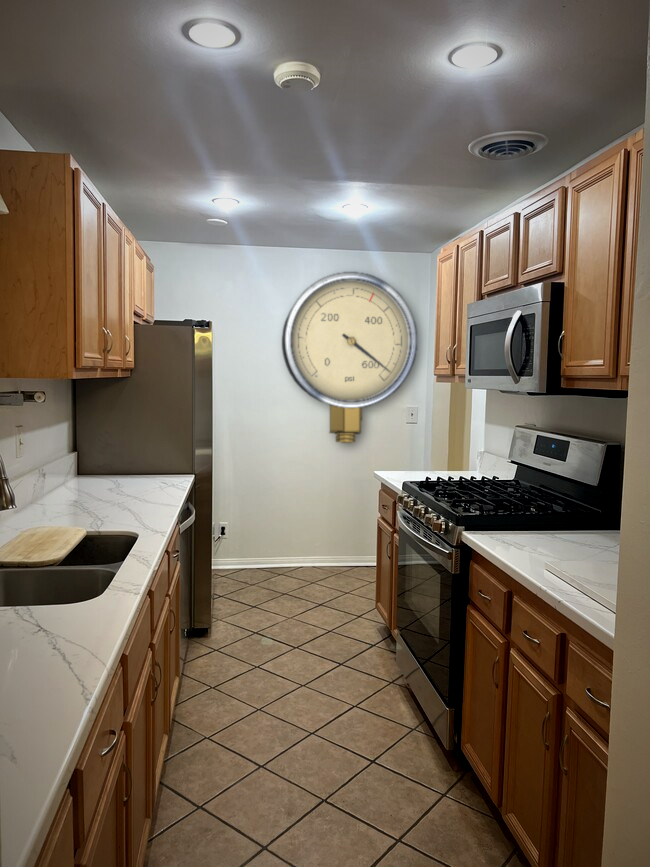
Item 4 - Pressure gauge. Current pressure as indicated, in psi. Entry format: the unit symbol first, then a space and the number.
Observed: psi 575
